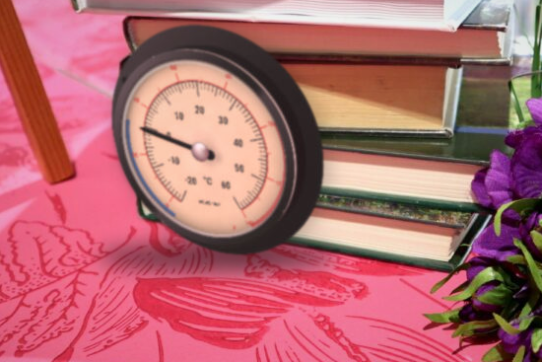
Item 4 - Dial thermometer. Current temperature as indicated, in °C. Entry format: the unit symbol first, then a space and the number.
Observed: °C 0
